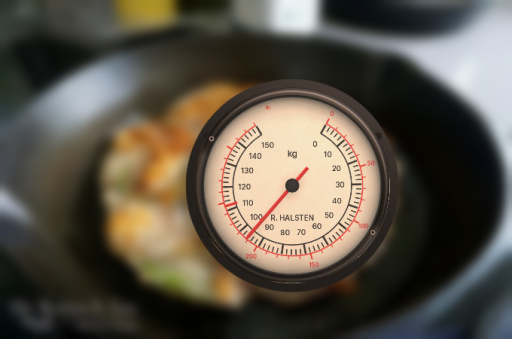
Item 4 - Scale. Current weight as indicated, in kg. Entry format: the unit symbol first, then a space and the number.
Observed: kg 96
